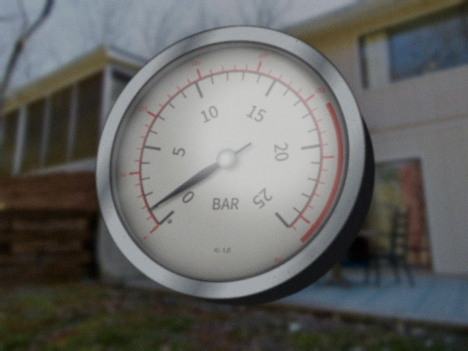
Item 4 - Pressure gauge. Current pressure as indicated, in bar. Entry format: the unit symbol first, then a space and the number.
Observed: bar 1
